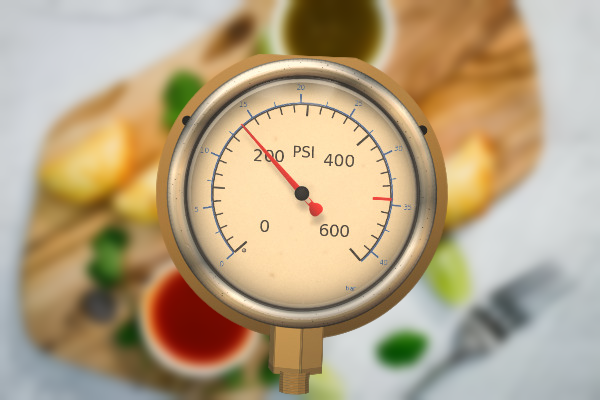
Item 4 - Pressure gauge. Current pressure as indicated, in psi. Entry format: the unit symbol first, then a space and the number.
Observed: psi 200
